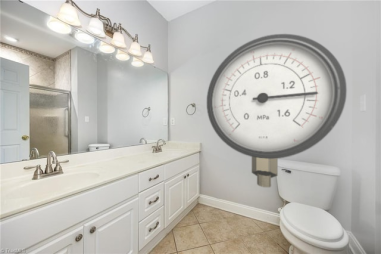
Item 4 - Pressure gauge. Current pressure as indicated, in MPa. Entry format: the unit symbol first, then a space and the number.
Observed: MPa 1.35
